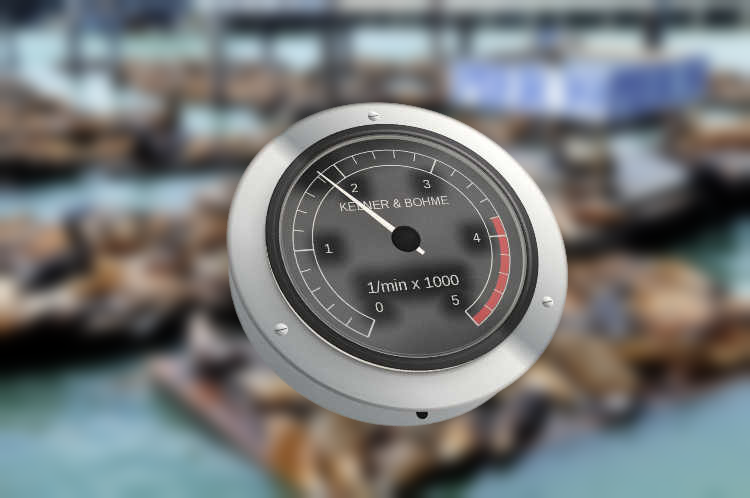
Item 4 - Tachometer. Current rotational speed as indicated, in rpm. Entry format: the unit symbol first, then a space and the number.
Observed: rpm 1800
